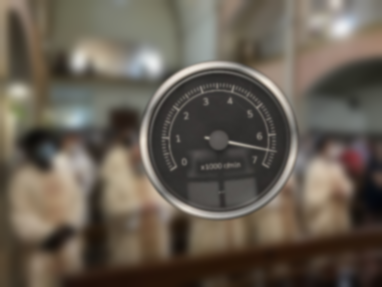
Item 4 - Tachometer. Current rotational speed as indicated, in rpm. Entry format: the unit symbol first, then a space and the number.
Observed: rpm 6500
